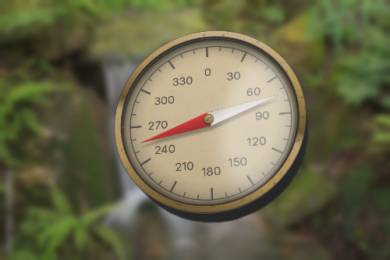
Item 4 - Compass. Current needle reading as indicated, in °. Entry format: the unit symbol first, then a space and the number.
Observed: ° 255
